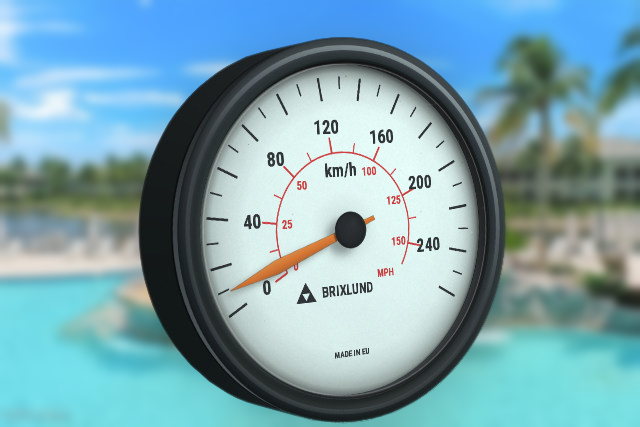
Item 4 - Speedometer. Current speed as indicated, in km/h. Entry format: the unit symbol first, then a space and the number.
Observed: km/h 10
